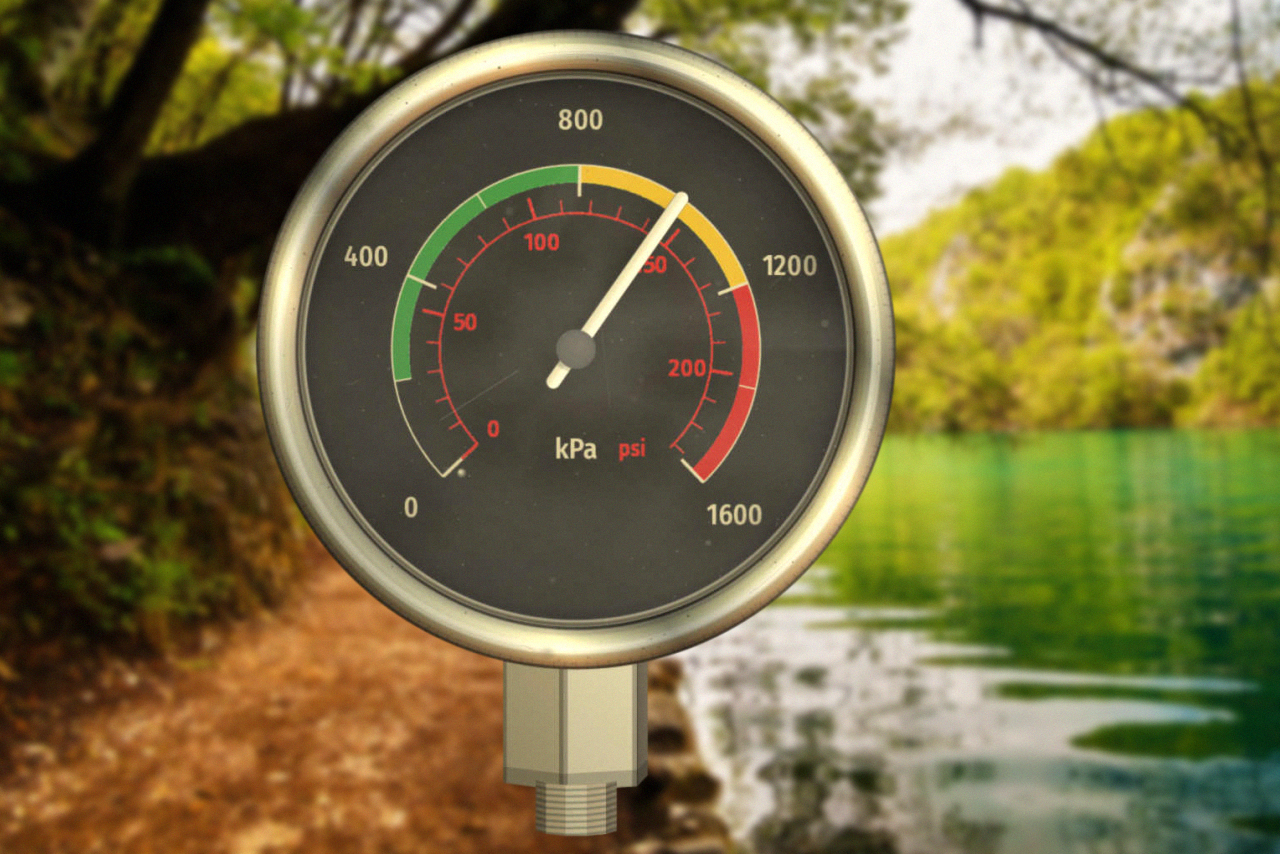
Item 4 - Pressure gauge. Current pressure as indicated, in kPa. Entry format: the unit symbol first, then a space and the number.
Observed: kPa 1000
